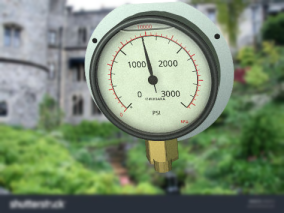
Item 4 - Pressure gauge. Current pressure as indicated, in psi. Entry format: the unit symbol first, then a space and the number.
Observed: psi 1400
